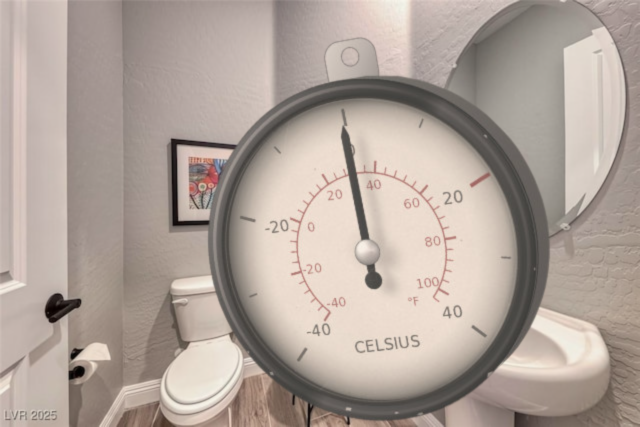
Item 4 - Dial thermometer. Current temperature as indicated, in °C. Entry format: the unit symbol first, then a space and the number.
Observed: °C 0
